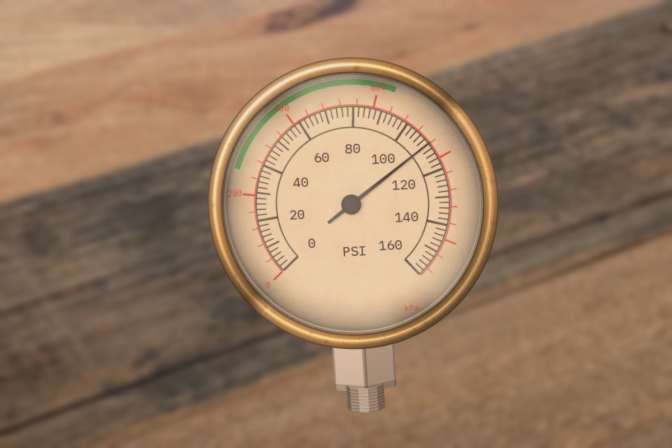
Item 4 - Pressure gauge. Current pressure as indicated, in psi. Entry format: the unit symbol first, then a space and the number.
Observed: psi 110
